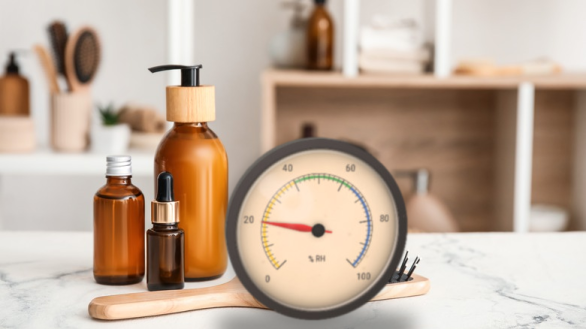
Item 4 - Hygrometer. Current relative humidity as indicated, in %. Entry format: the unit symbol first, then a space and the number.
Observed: % 20
